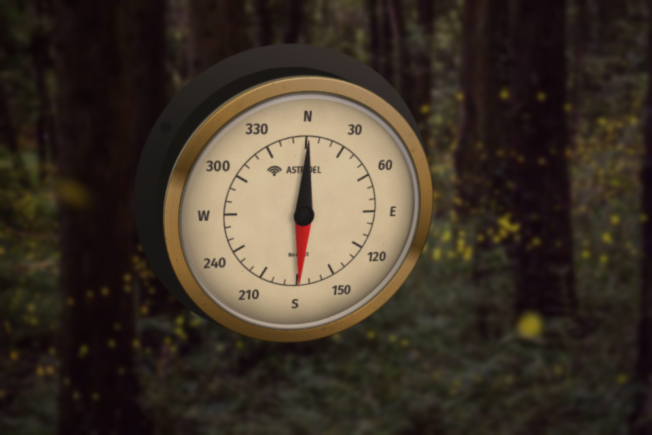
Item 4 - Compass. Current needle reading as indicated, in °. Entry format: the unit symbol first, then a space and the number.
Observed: ° 180
